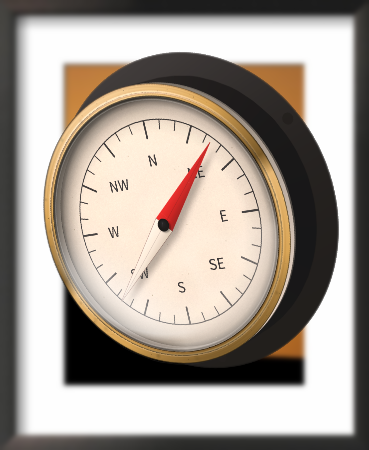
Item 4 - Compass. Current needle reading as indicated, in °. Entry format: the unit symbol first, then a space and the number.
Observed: ° 45
